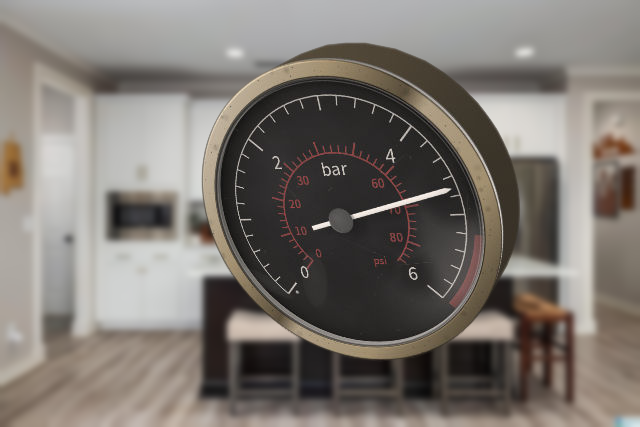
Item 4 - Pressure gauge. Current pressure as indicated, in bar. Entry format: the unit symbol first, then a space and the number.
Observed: bar 4.7
